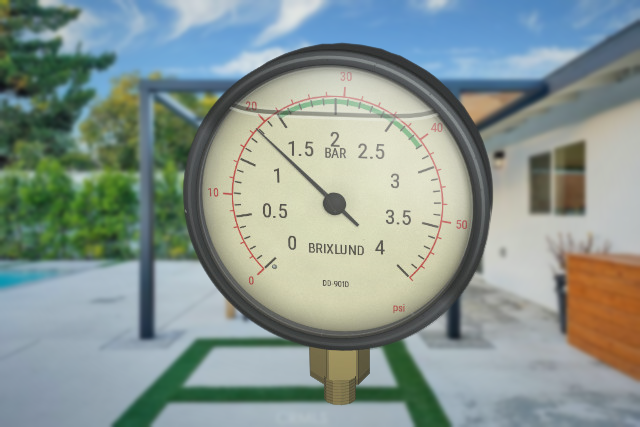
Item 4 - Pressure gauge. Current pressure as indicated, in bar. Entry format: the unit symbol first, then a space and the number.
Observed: bar 1.3
